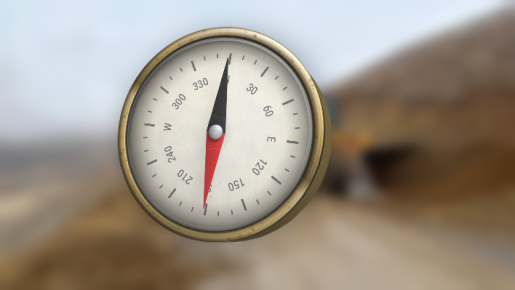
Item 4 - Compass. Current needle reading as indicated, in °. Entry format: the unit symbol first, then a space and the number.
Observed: ° 180
